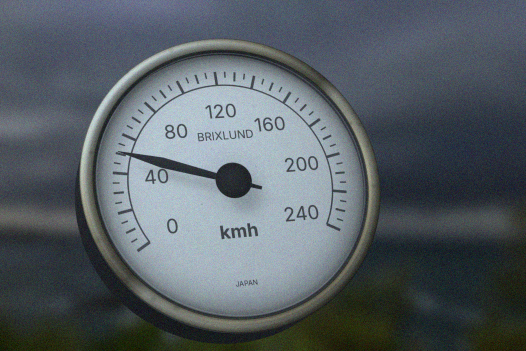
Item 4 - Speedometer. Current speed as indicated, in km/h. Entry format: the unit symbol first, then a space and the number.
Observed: km/h 50
